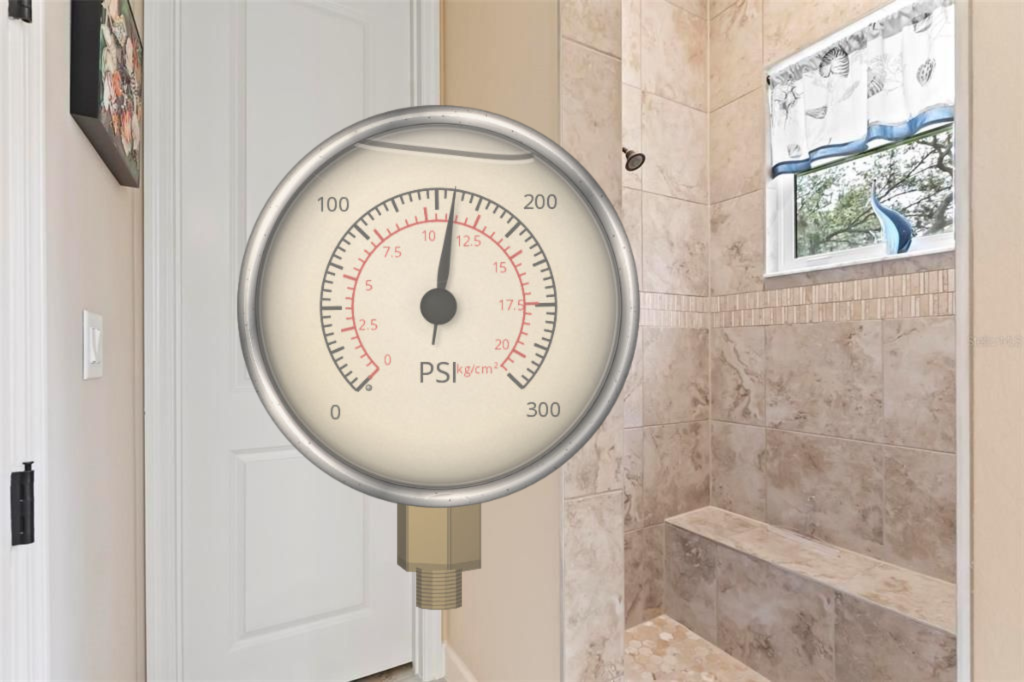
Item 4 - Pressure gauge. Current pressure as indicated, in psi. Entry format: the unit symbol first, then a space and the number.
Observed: psi 160
